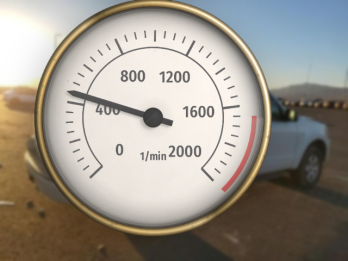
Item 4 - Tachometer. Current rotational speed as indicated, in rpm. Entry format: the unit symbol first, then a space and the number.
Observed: rpm 450
